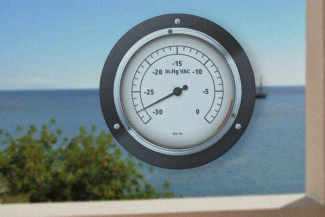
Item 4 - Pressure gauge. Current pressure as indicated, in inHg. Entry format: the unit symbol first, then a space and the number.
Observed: inHg -28
